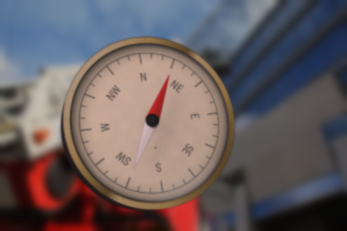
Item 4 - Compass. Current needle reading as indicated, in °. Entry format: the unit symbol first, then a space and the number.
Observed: ° 30
